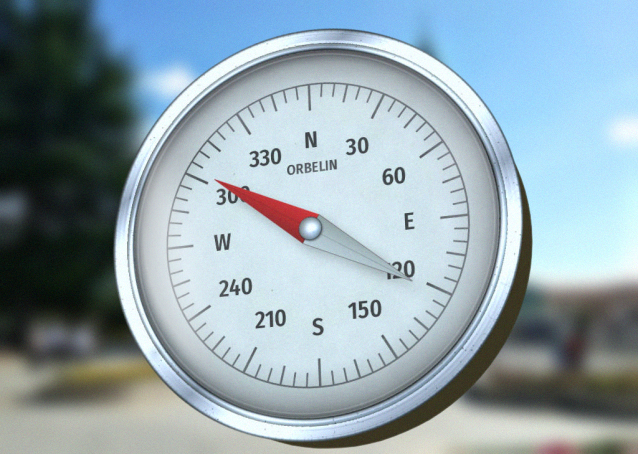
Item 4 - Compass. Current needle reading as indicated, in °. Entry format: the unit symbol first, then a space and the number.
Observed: ° 302.5
